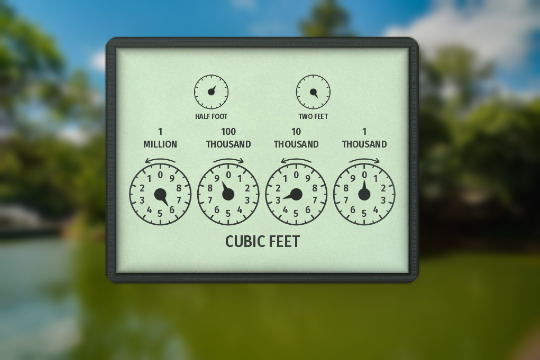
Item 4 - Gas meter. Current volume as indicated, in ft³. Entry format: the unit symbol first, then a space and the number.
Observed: ft³ 593000
